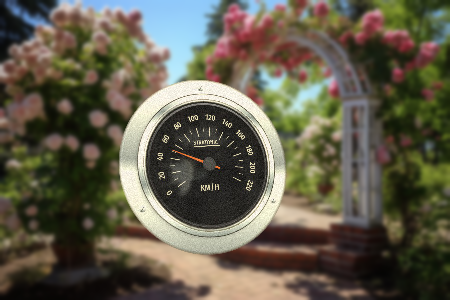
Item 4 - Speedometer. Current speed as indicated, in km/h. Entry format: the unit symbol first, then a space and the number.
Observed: km/h 50
